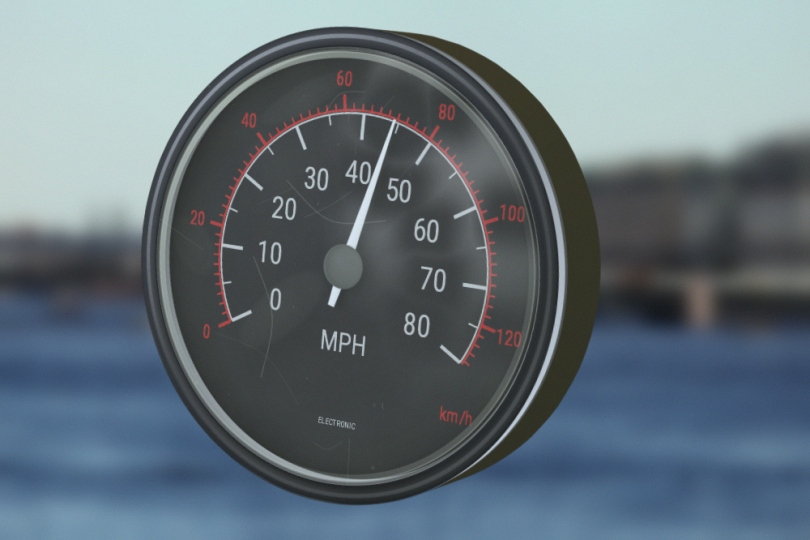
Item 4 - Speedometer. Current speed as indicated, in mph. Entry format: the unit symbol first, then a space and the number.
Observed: mph 45
